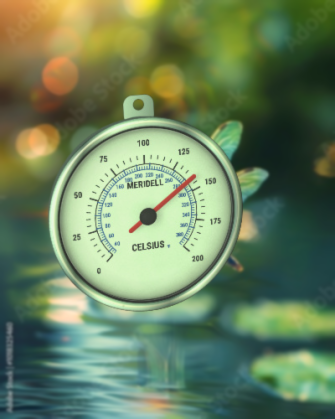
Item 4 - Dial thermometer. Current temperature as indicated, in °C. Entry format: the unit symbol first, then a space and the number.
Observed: °C 140
